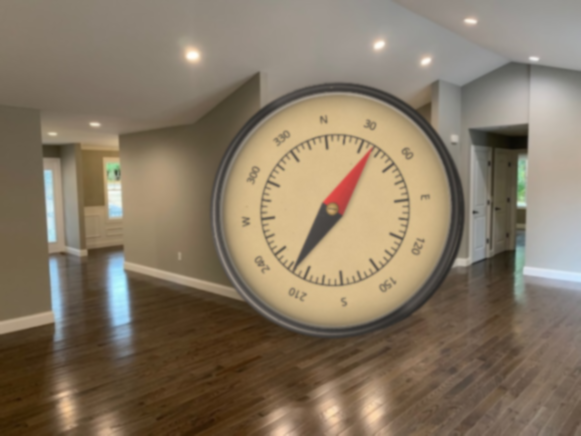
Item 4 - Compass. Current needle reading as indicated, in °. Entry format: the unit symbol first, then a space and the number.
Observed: ° 40
